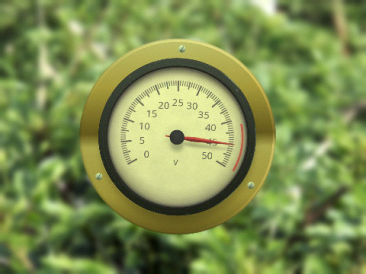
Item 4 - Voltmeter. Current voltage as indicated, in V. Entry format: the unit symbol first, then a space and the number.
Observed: V 45
